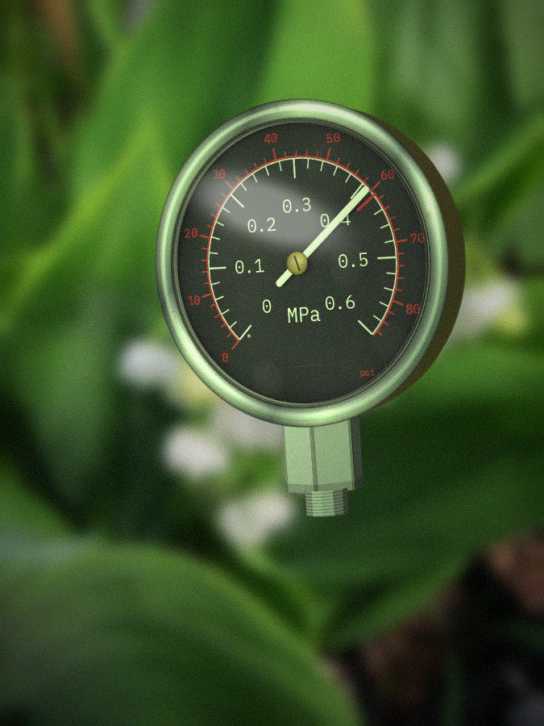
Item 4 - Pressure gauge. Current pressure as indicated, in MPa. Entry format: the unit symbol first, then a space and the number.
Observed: MPa 0.41
